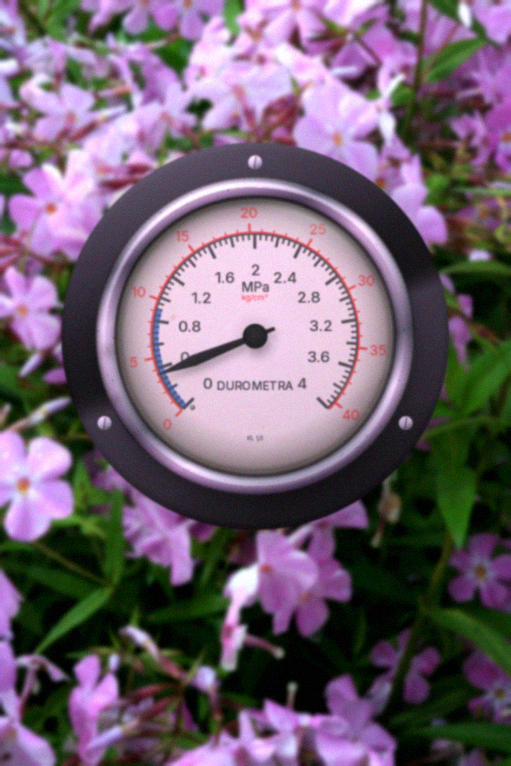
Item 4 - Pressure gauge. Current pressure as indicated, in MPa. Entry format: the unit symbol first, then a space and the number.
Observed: MPa 0.35
